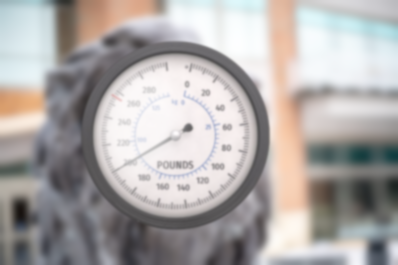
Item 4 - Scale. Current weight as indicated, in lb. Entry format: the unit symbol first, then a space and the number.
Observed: lb 200
